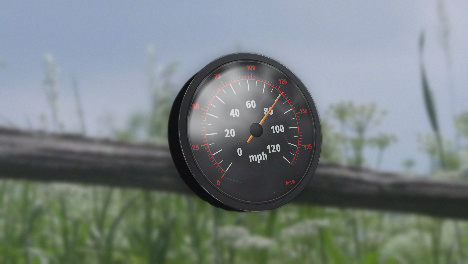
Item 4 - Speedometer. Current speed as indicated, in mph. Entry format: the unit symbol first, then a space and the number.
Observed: mph 80
